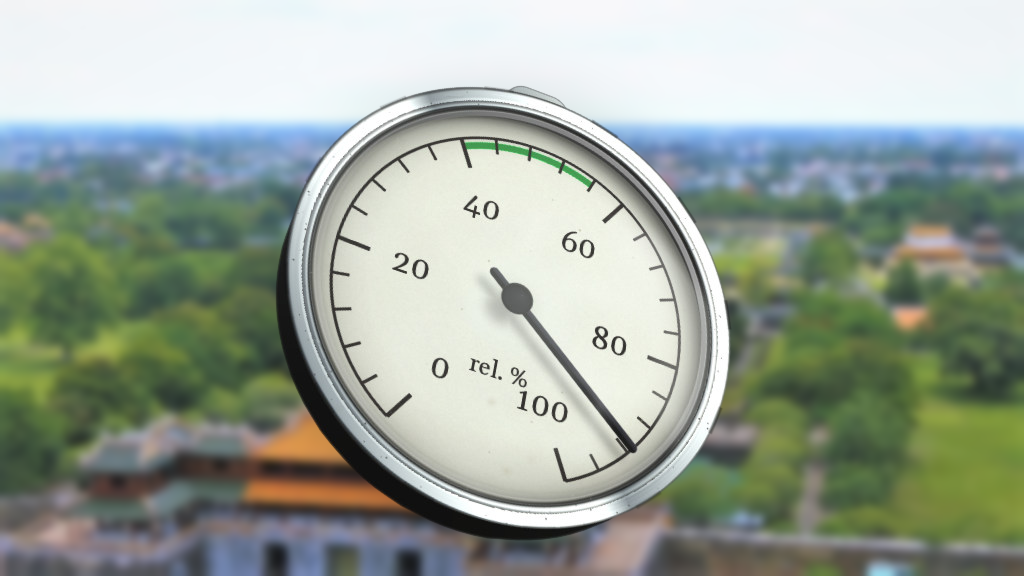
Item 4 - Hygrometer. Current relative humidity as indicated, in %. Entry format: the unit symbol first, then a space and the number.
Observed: % 92
